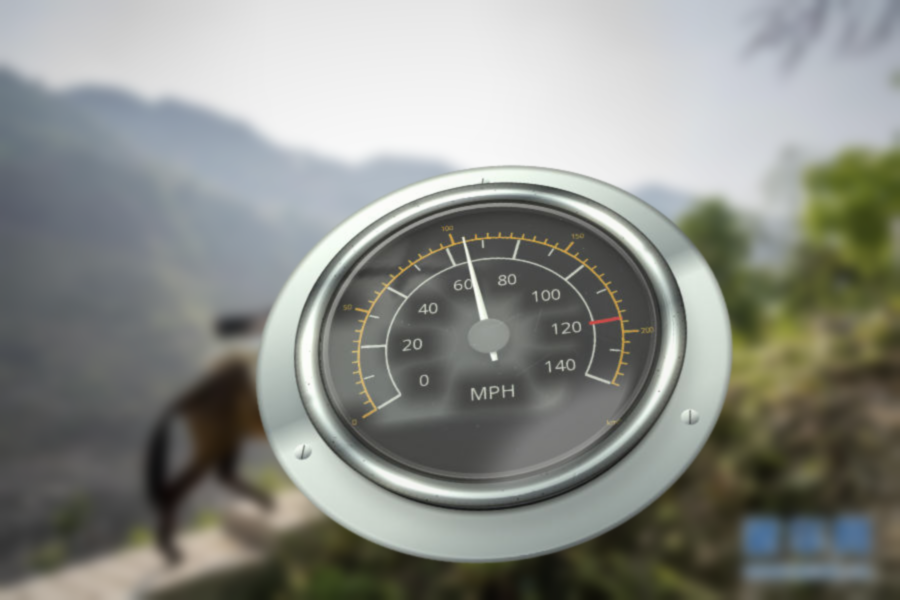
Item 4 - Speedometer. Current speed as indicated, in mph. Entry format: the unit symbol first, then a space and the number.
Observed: mph 65
